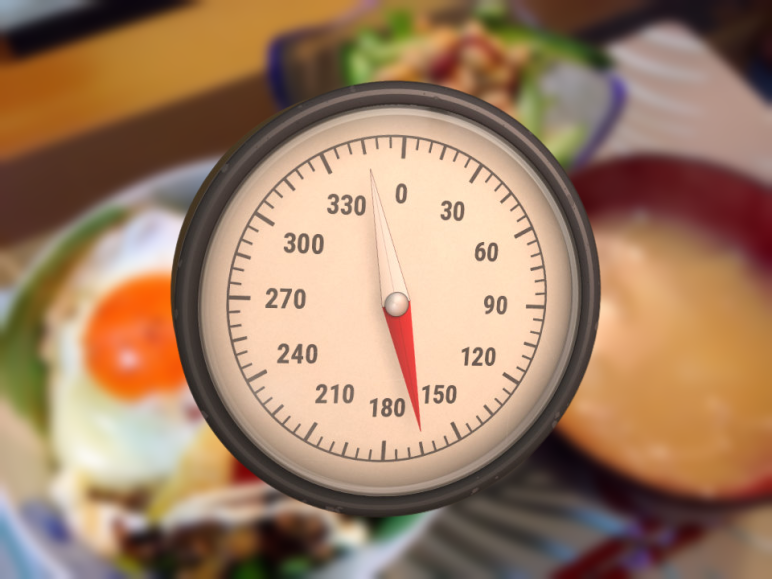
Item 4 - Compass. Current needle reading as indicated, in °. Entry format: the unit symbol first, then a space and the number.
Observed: ° 165
